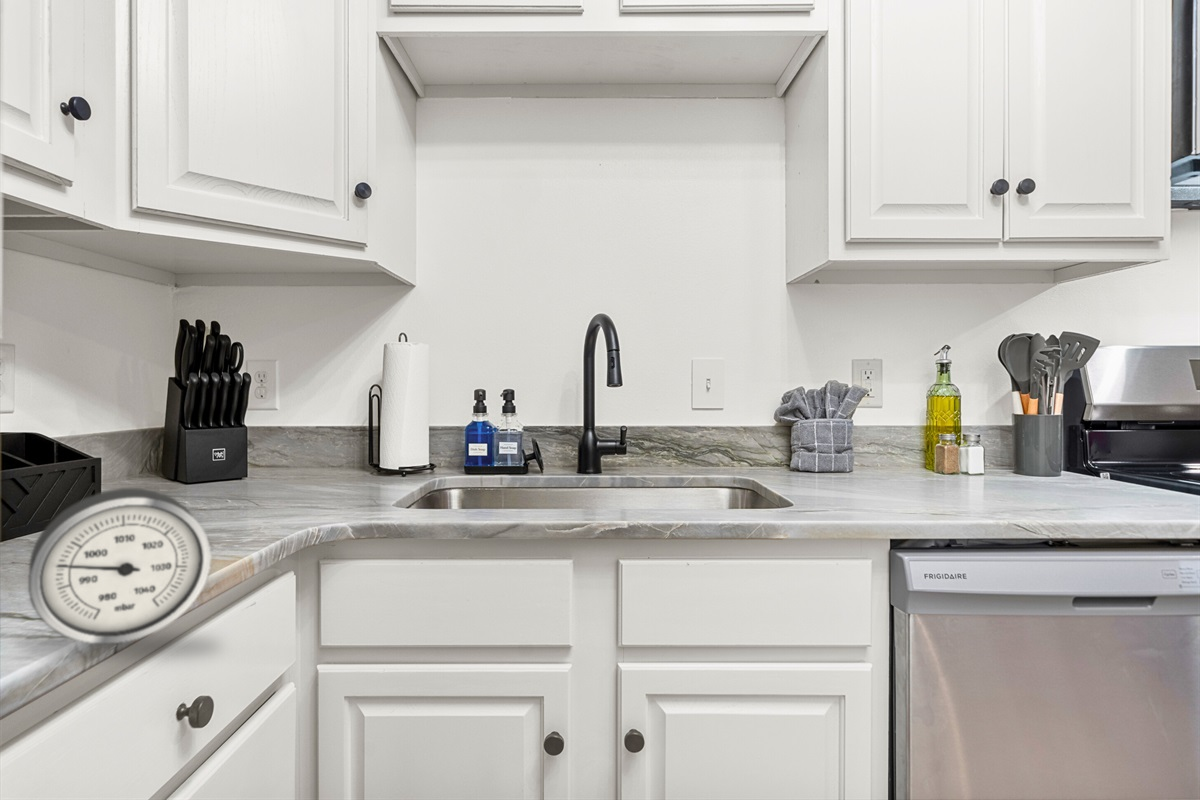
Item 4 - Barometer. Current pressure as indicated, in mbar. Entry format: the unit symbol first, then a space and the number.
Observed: mbar 995
